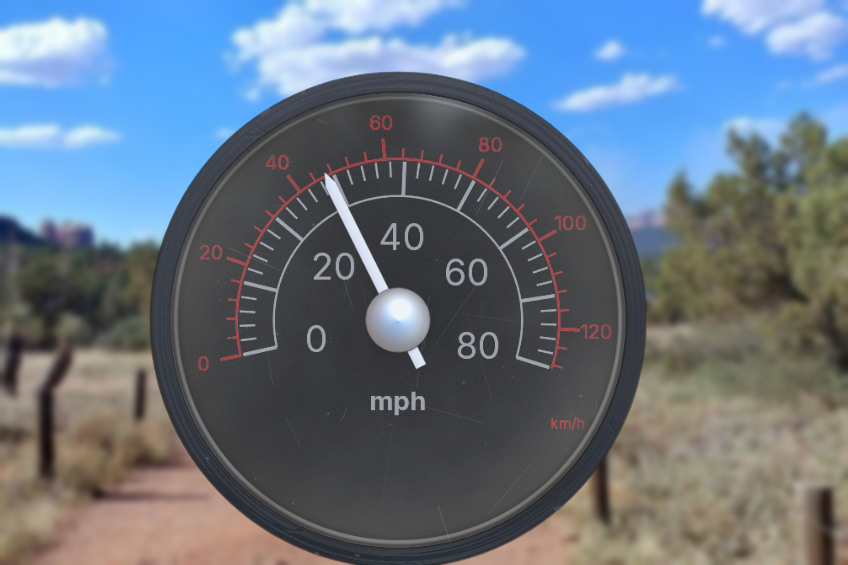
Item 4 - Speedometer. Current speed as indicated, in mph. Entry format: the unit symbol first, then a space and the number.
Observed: mph 29
